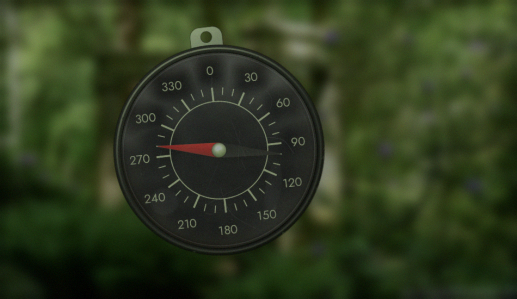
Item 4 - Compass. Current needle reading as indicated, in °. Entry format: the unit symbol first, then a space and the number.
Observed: ° 280
